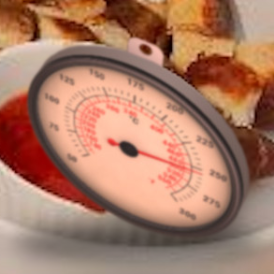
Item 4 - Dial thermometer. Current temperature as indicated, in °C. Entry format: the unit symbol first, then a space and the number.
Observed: °C 250
